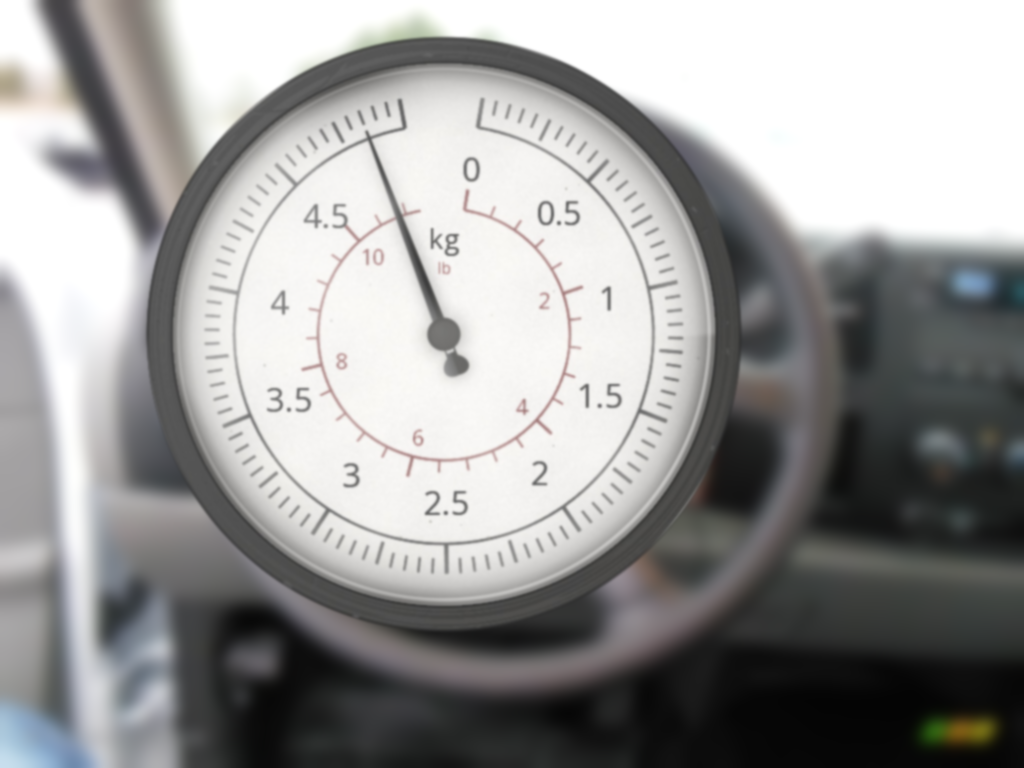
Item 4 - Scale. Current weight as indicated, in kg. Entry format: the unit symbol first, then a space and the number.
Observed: kg 4.85
